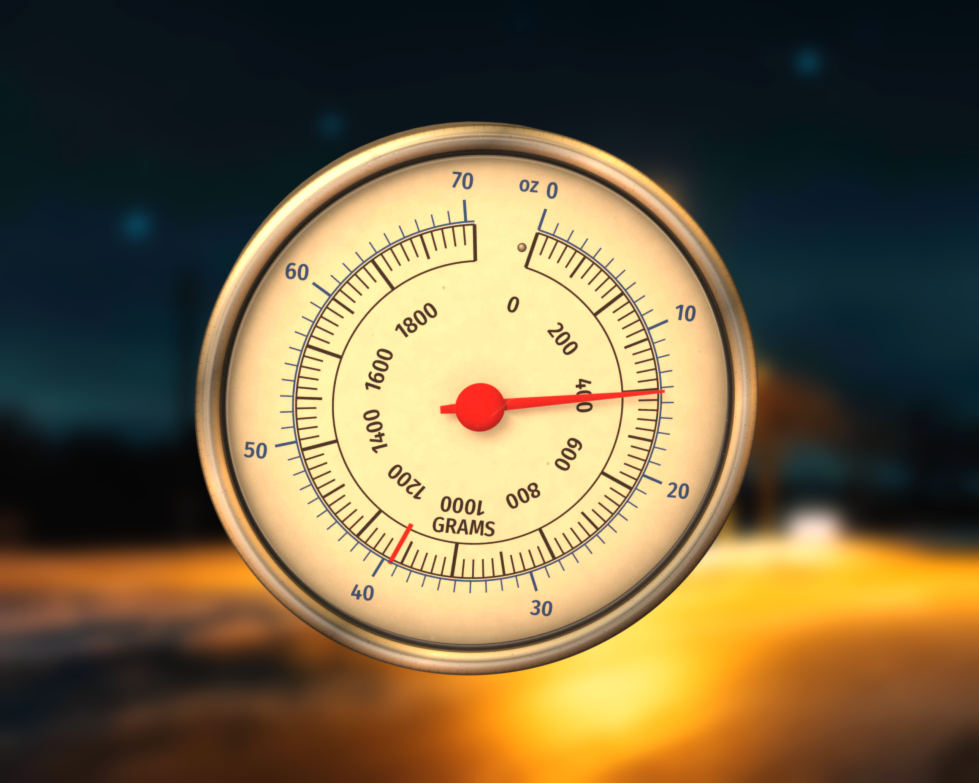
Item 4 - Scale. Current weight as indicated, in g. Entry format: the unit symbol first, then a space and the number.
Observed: g 400
